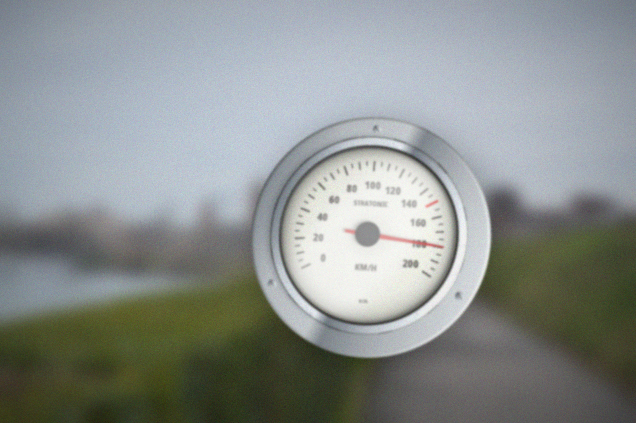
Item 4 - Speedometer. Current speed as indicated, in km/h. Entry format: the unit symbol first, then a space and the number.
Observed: km/h 180
